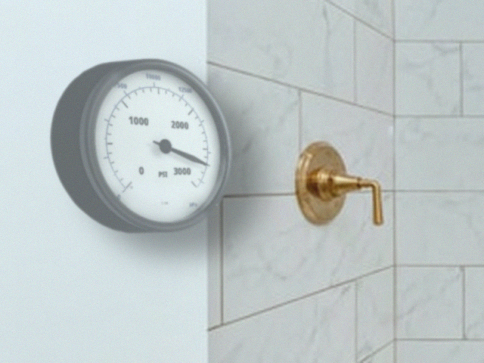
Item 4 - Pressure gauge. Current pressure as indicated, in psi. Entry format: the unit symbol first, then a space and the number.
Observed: psi 2700
